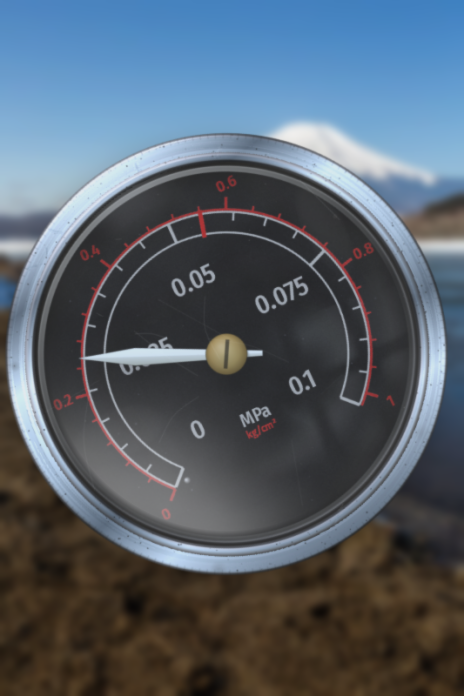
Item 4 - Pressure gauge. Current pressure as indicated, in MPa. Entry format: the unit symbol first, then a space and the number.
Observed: MPa 0.025
